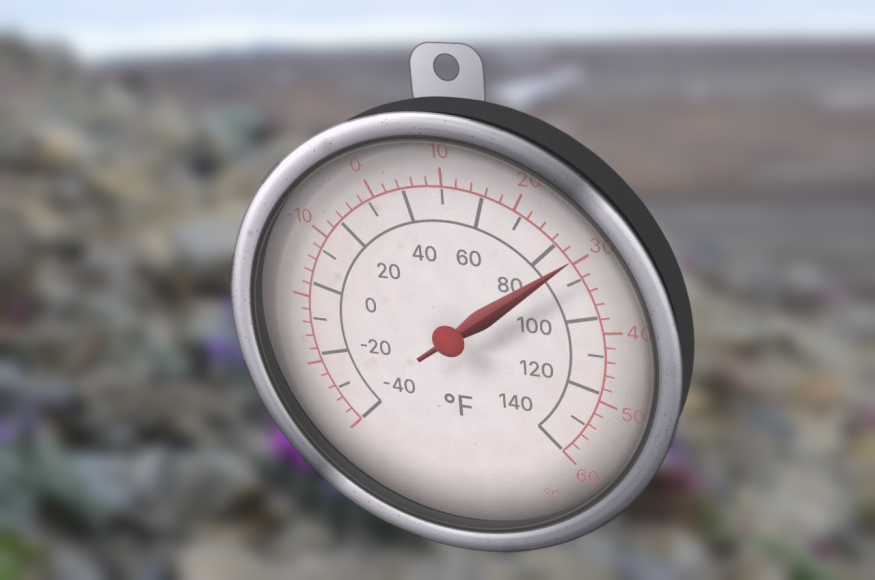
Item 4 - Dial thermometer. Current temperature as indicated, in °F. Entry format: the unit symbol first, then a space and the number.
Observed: °F 85
